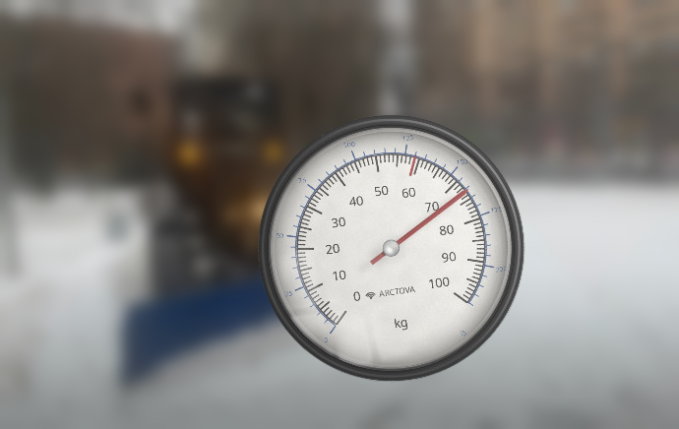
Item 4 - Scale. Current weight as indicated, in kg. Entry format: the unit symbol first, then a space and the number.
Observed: kg 73
